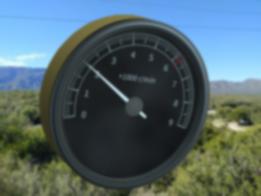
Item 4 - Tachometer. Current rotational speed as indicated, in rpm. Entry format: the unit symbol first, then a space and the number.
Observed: rpm 2000
